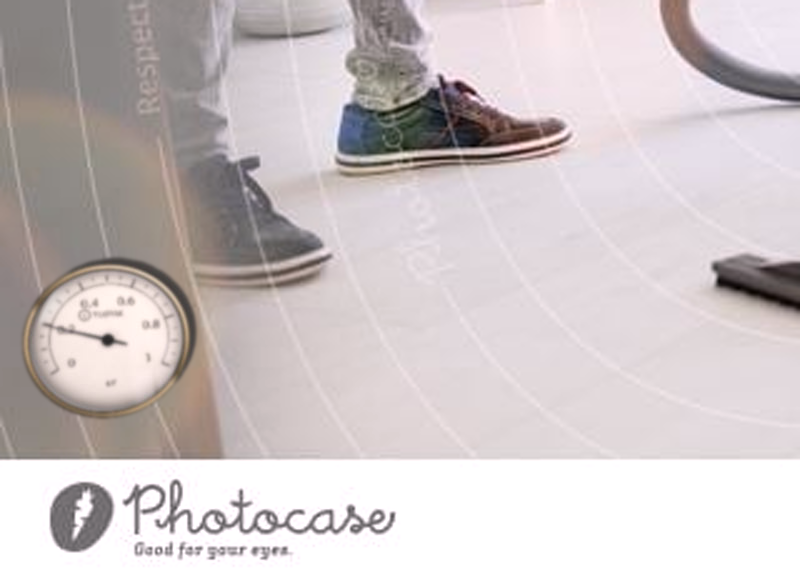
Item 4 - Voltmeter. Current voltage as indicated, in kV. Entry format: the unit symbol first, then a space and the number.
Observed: kV 0.2
